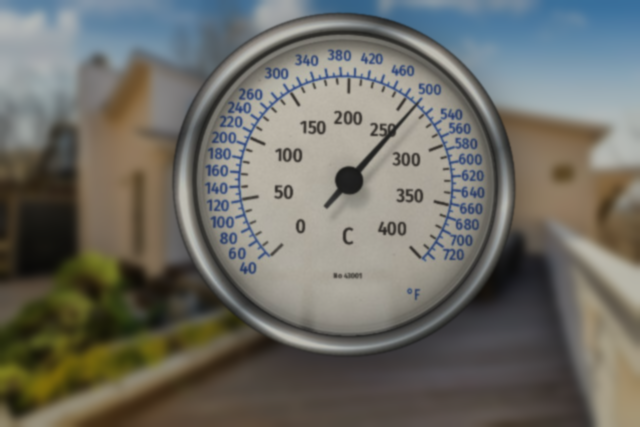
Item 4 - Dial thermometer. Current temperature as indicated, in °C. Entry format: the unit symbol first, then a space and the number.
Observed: °C 260
